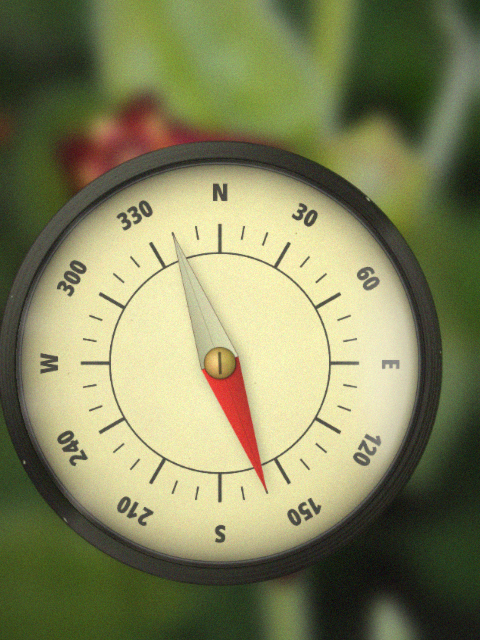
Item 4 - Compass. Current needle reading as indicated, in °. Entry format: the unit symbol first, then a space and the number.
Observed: ° 160
